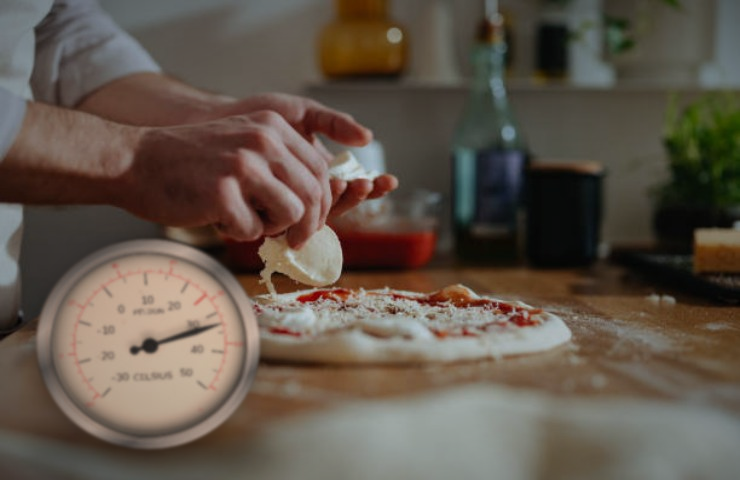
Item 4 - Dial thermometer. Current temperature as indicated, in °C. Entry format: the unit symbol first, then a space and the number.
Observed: °C 32.5
